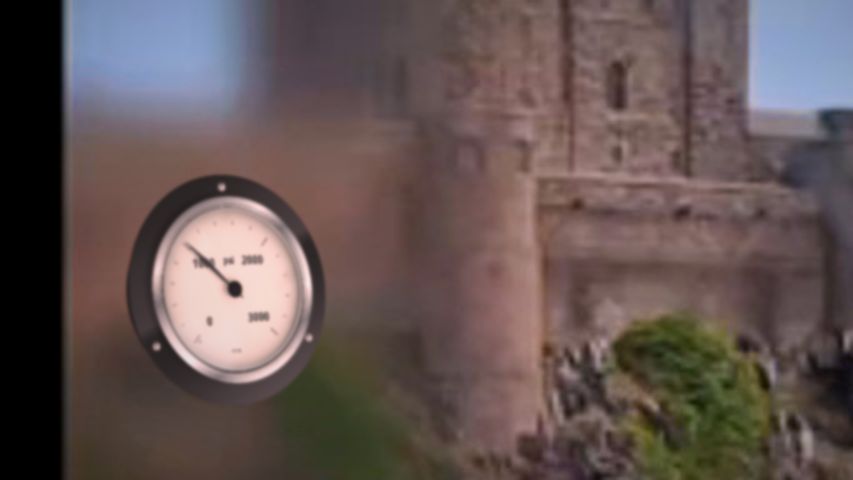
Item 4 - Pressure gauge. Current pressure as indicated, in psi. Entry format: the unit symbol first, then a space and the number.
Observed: psi 1000
